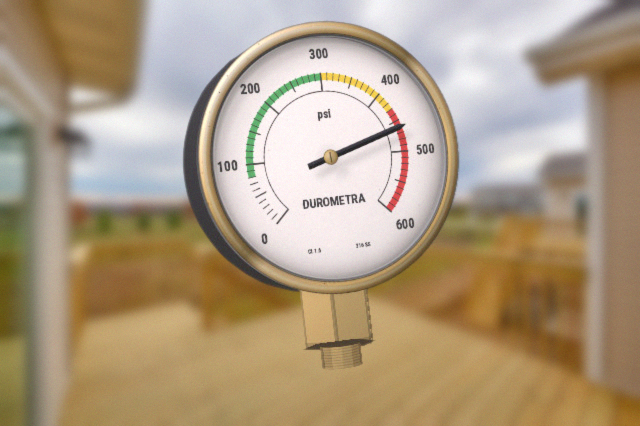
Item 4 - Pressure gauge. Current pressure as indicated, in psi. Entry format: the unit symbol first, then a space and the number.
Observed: psi 460
